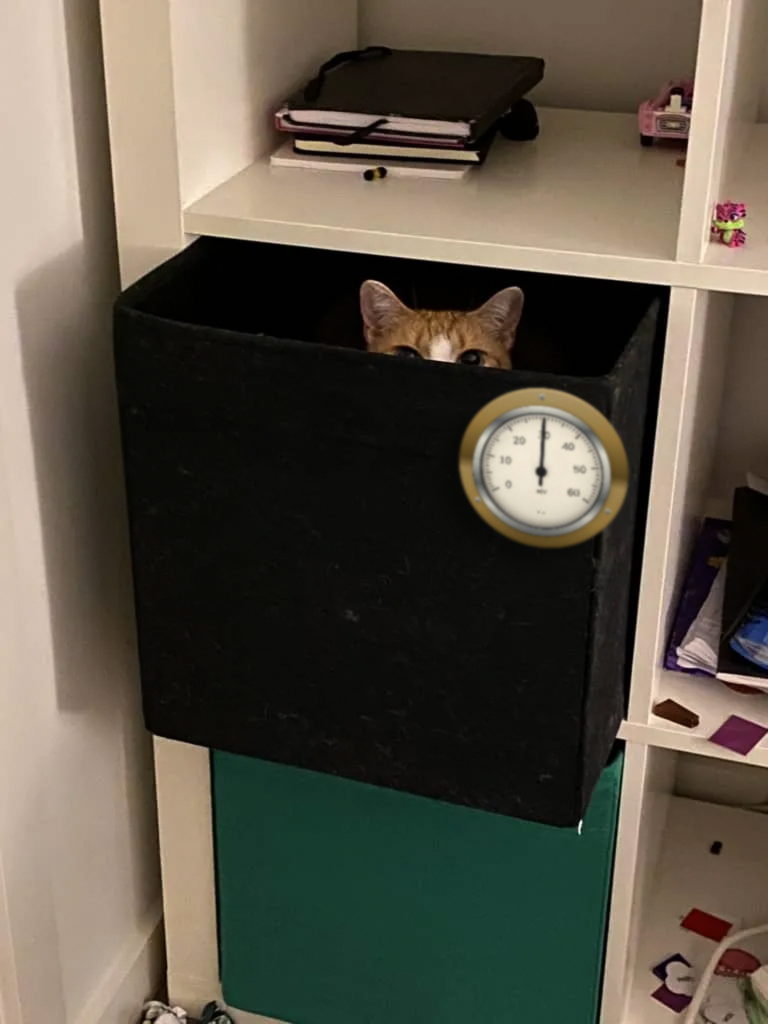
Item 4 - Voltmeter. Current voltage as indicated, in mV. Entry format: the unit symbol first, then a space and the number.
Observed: mV 30
